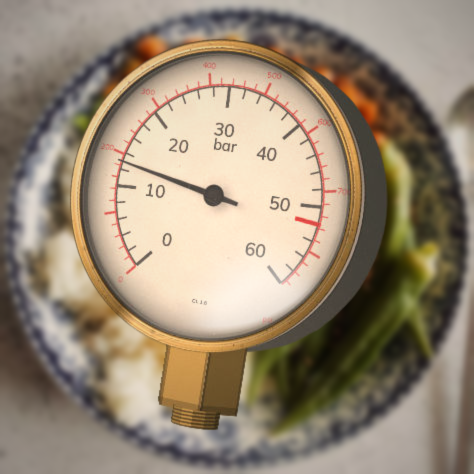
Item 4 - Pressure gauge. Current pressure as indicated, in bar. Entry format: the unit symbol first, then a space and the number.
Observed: bar 13
